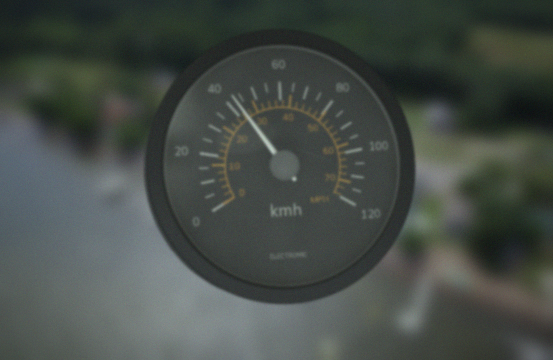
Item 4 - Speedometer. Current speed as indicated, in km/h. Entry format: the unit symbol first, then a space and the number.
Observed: km/h 42.5
